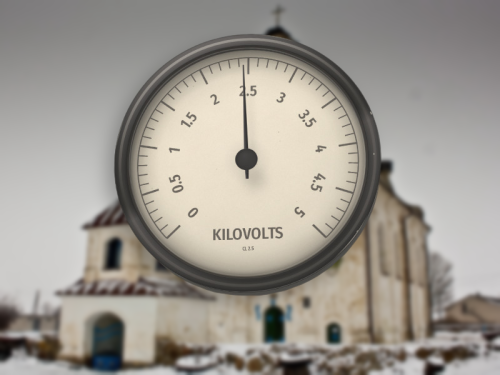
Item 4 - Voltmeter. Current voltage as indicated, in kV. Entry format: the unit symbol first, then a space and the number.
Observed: kV 2.45
